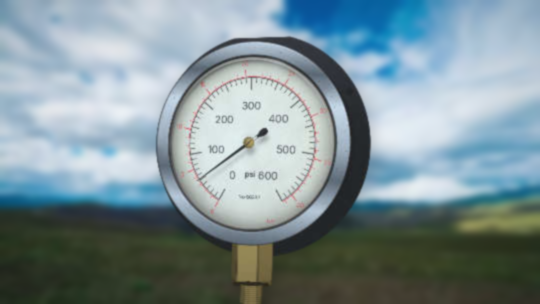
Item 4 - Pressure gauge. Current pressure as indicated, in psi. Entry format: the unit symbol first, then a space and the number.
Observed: psi 50
